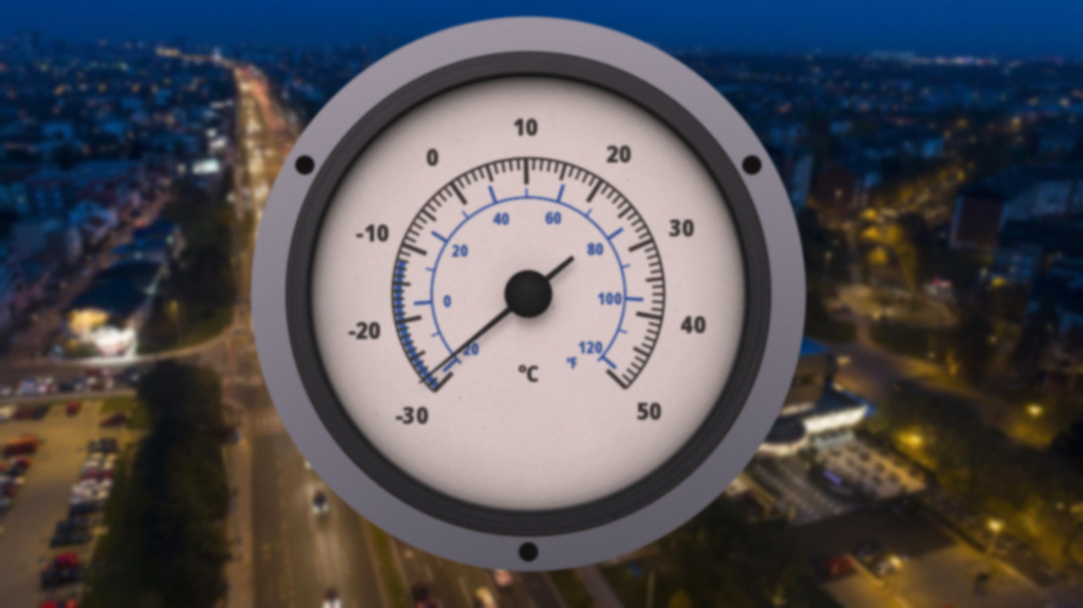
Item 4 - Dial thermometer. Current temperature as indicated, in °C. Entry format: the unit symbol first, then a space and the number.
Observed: °C -28
